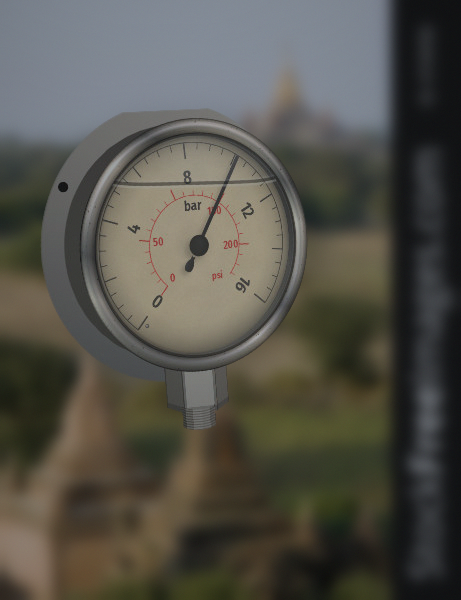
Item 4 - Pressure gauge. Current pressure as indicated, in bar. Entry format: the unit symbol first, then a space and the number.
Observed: bar 10
